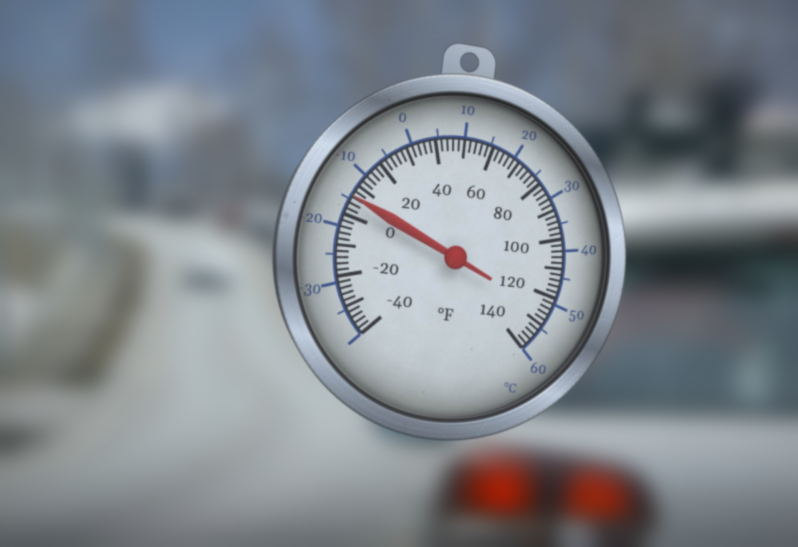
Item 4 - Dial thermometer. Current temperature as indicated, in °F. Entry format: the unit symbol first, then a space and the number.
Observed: °F 6
